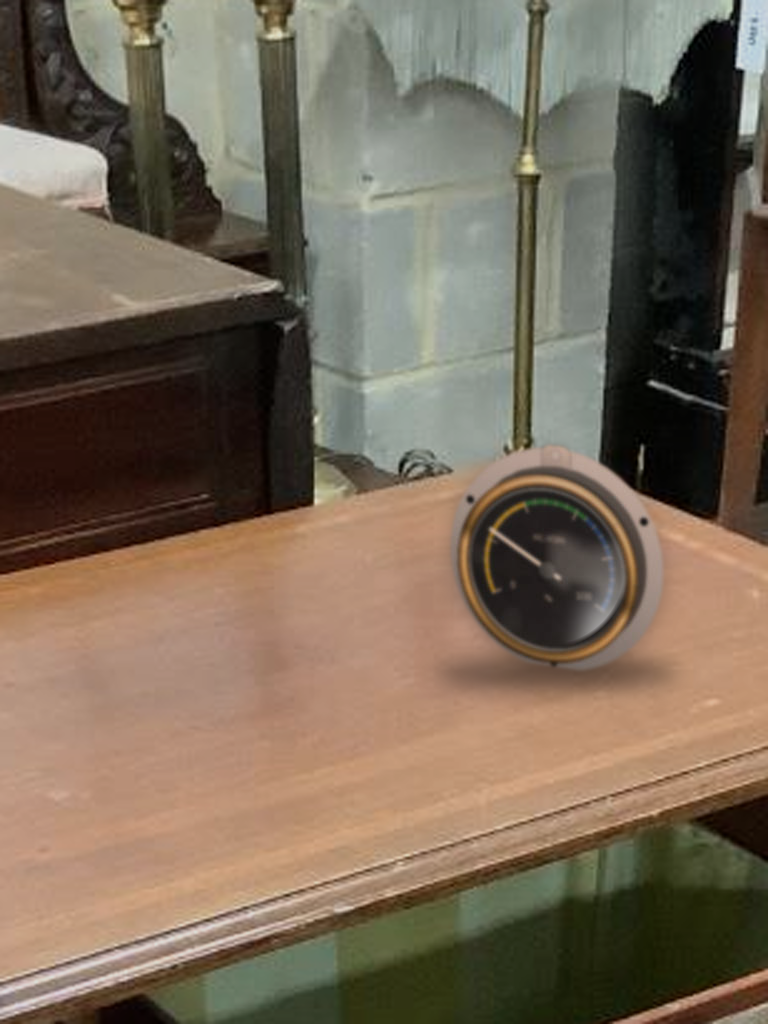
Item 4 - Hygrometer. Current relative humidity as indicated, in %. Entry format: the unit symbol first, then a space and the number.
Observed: % 24
